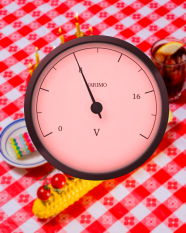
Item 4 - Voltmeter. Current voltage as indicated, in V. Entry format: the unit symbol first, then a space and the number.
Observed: V 8
